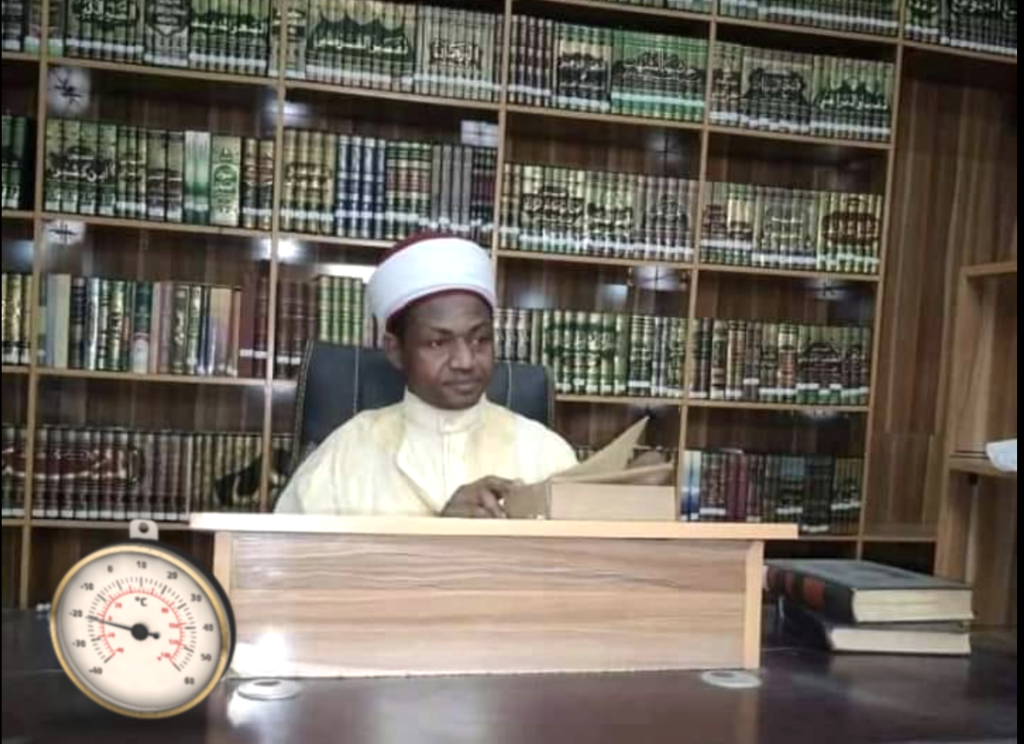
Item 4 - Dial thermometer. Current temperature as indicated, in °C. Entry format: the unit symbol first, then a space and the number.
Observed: °C -20
